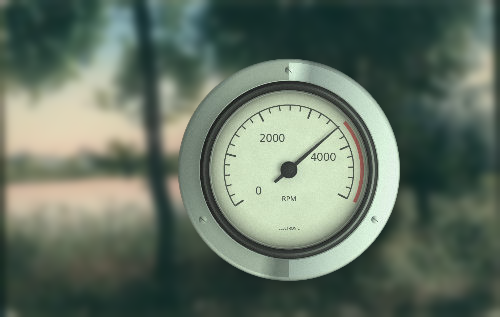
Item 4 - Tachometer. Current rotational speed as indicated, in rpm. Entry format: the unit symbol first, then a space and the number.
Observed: rpm 3600
